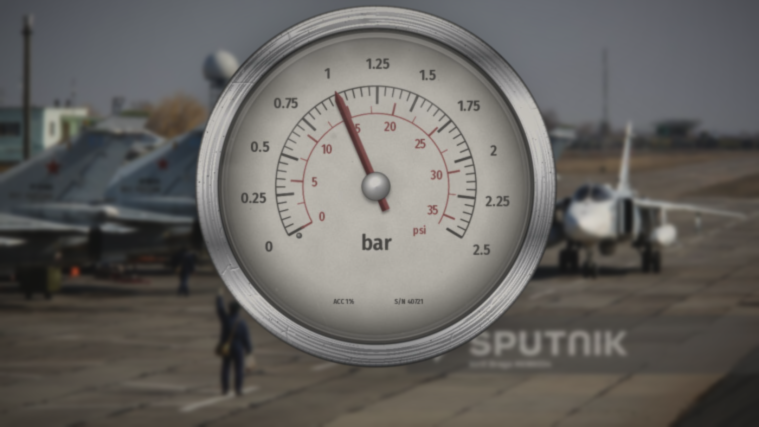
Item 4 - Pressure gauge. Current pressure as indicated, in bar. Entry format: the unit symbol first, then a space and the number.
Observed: bar 1
